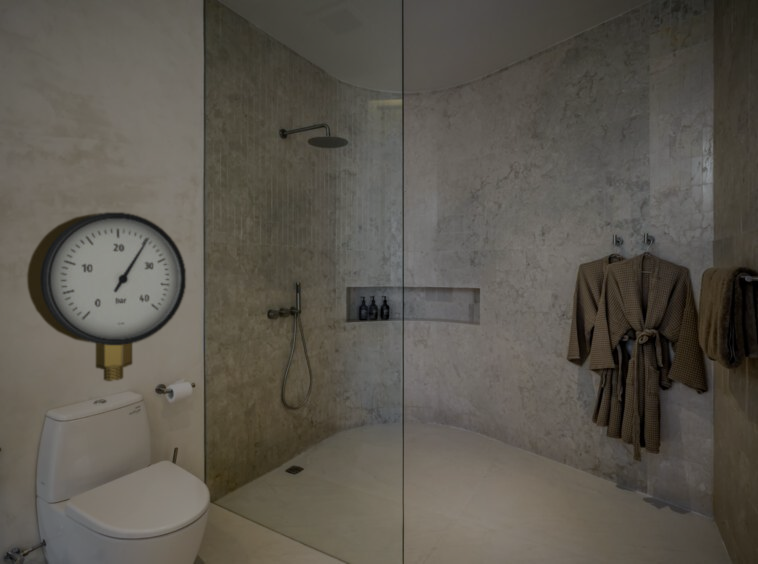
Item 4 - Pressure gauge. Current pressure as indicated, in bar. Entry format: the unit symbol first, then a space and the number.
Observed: bar 25
